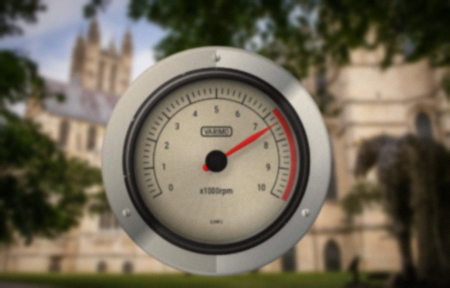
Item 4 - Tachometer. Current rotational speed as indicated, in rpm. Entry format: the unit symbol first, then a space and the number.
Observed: rpm 7400
